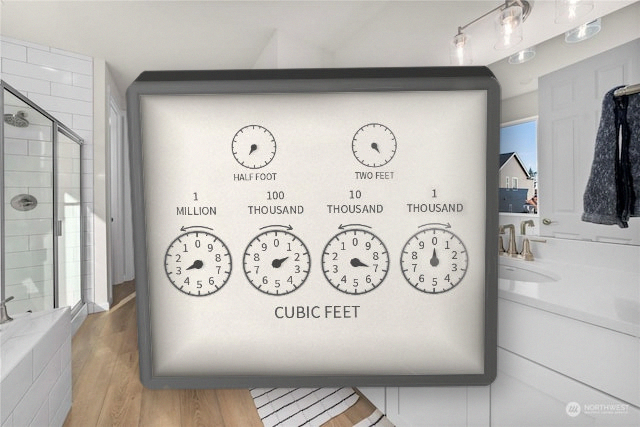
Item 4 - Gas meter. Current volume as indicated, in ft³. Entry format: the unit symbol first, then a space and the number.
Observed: ft³ 317000
